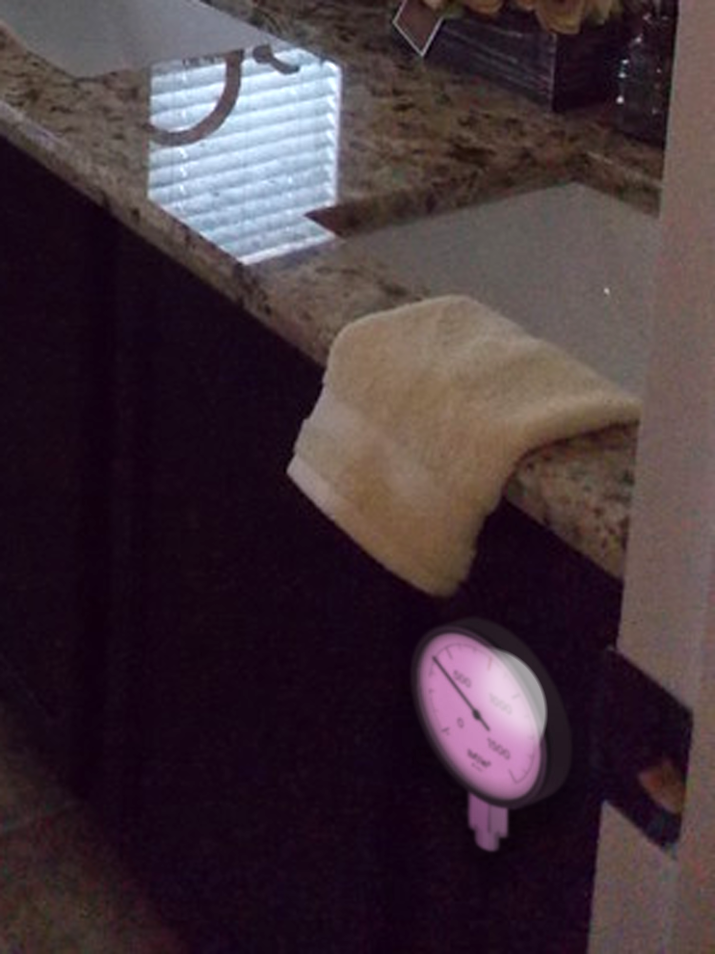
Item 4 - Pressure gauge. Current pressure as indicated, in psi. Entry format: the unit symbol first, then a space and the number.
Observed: psi 400
